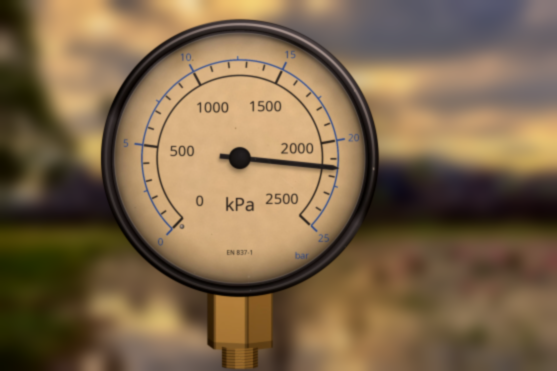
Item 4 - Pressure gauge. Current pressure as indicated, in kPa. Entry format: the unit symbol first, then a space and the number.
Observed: kPa 2150
